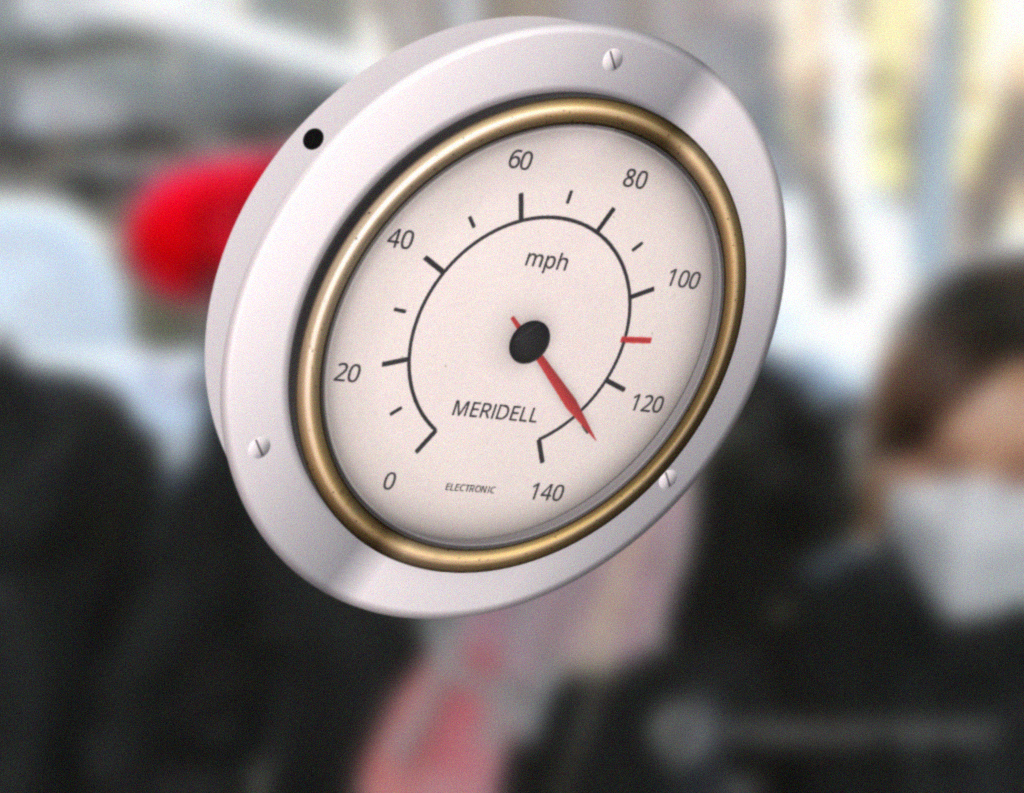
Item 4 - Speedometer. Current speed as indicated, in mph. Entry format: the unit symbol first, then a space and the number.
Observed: mph 130
